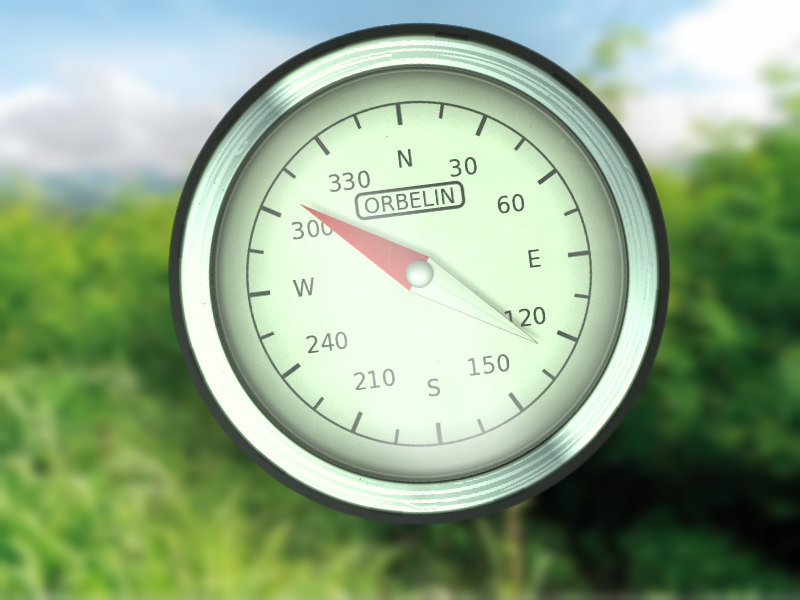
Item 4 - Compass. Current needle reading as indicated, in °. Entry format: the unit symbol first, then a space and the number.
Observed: ° 307.5
